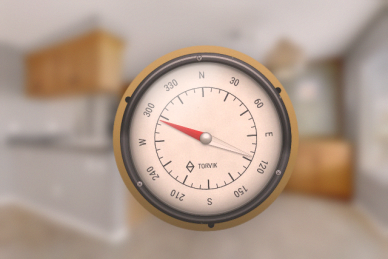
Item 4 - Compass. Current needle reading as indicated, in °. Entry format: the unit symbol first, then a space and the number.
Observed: ° 295
